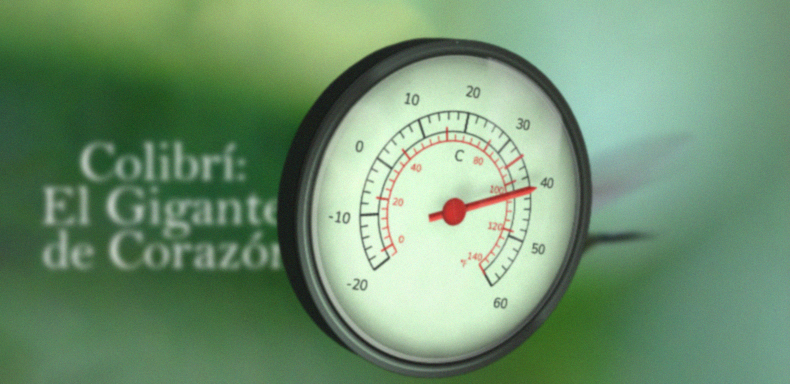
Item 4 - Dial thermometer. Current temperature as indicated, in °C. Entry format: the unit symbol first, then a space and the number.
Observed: °C 40
